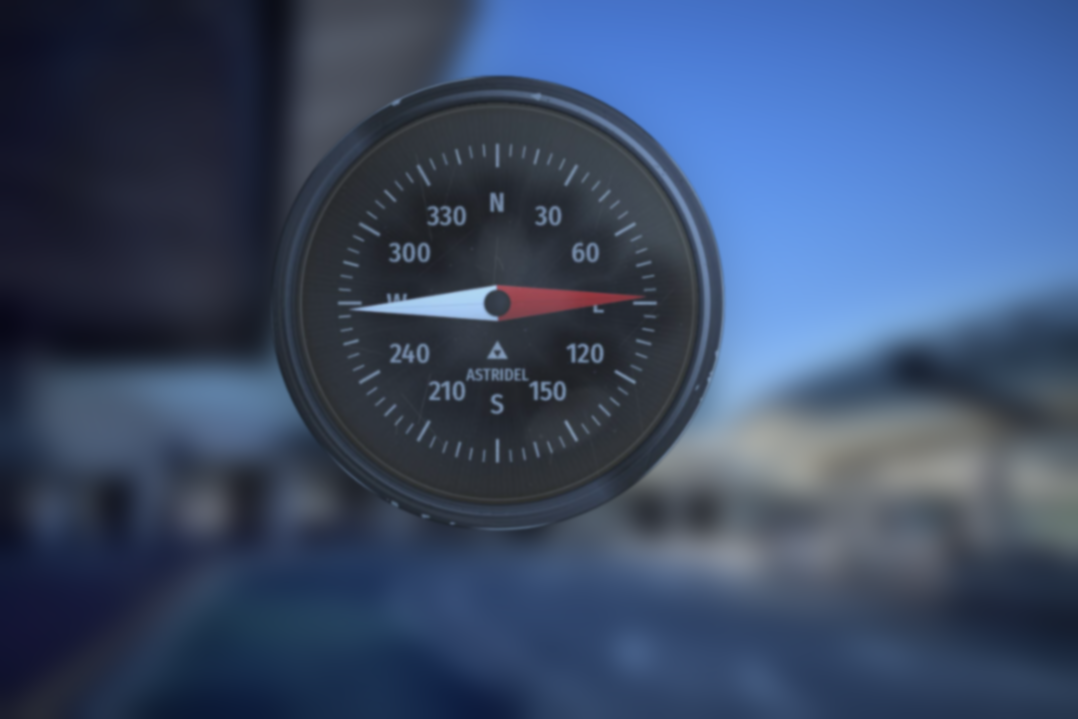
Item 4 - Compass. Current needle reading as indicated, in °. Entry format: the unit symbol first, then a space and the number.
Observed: ° 87.5
